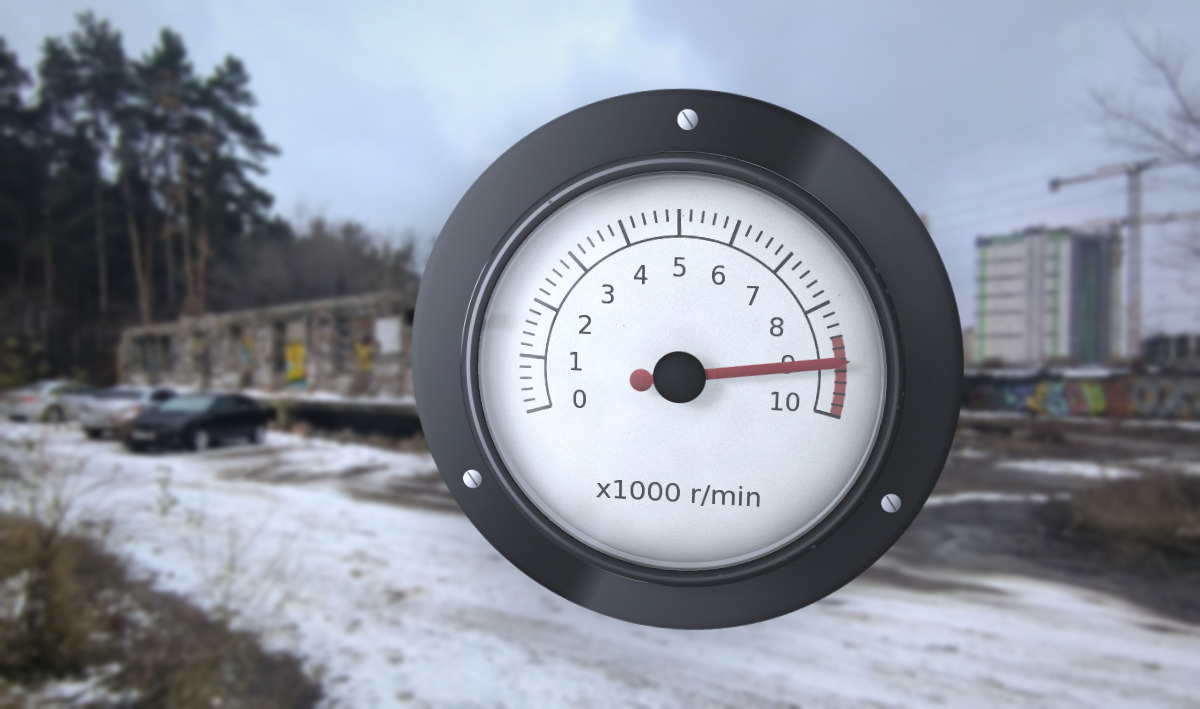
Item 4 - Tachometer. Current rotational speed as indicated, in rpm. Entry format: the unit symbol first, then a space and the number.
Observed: rpm 9000
